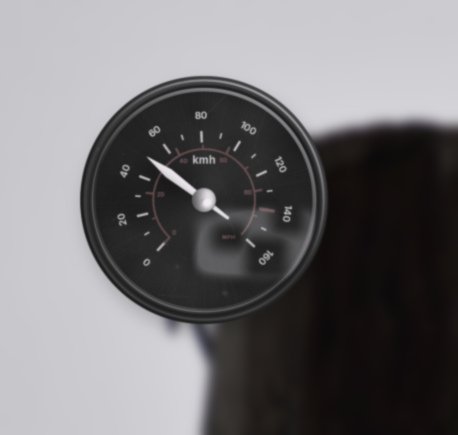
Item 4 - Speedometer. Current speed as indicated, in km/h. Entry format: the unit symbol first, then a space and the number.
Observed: km/h 50
